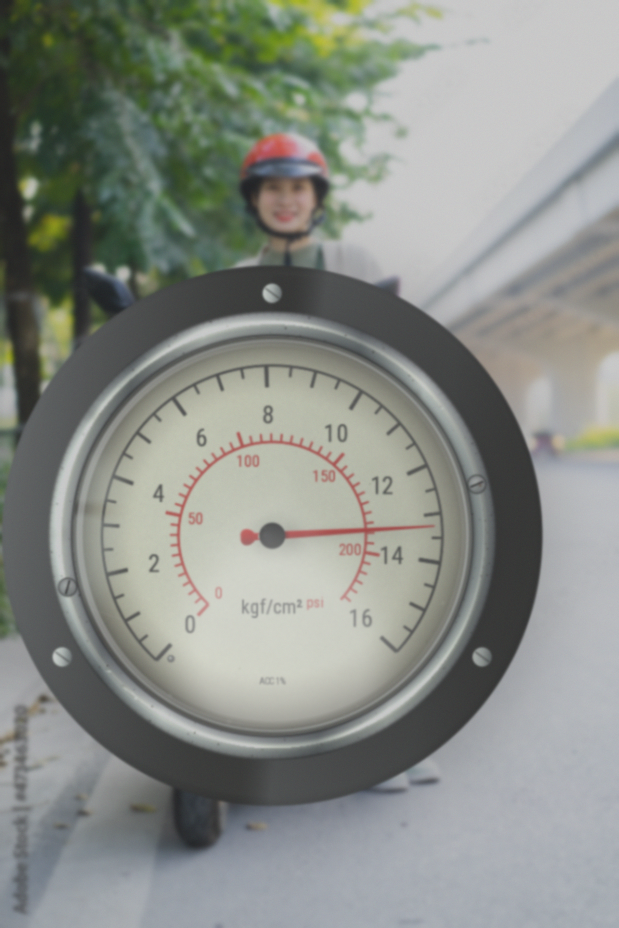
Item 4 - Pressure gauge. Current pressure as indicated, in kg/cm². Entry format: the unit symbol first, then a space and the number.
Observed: kg/cm² 13.25
